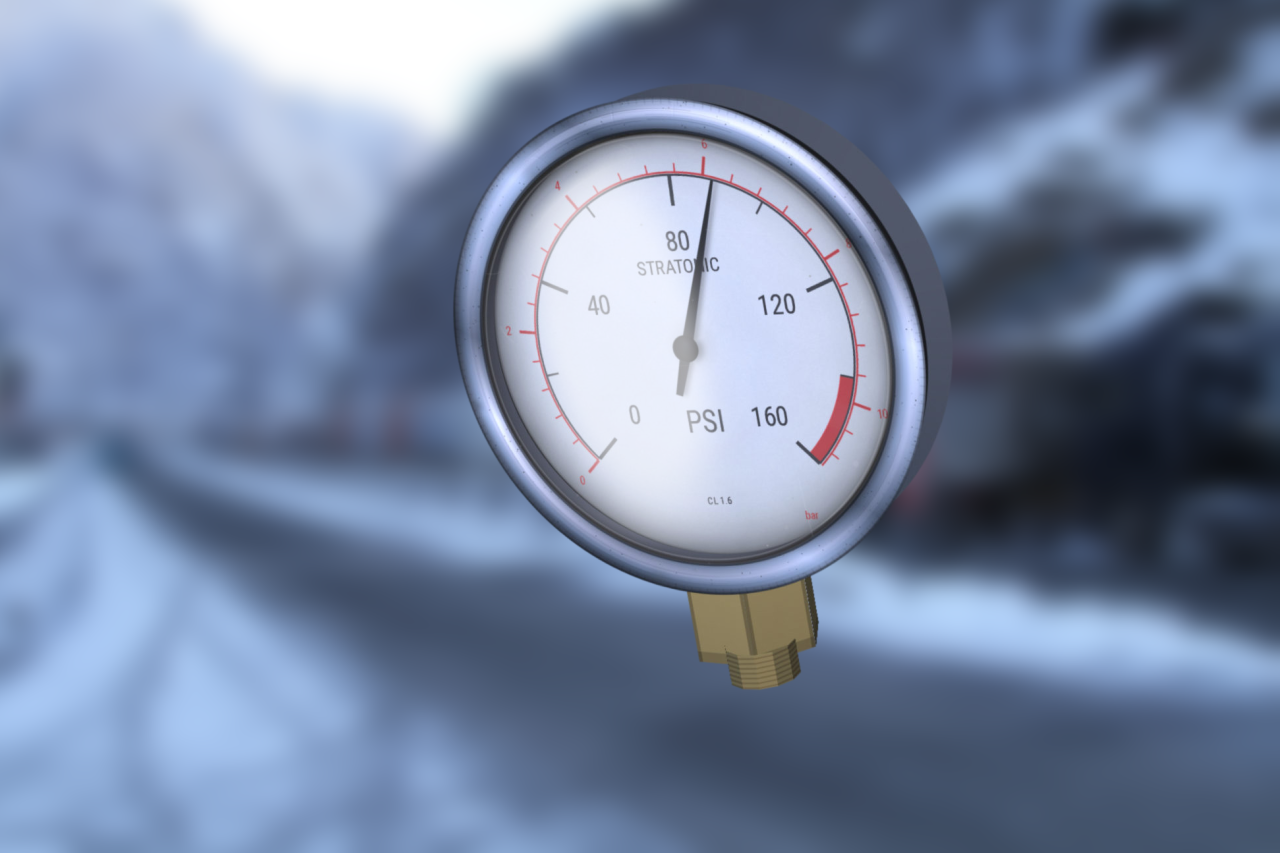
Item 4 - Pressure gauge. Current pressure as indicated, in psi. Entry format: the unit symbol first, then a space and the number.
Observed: psi 90
